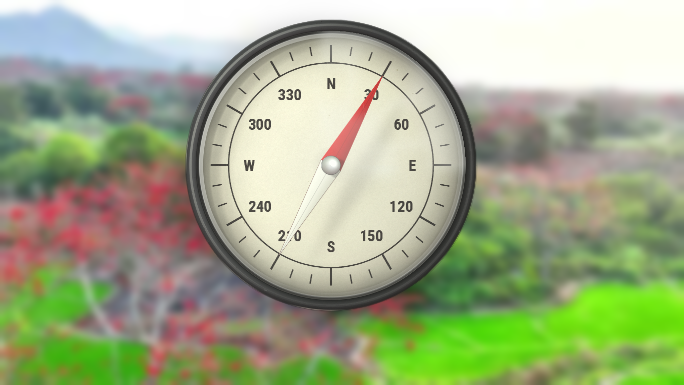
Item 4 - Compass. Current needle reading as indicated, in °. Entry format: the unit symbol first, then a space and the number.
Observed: ° 30
